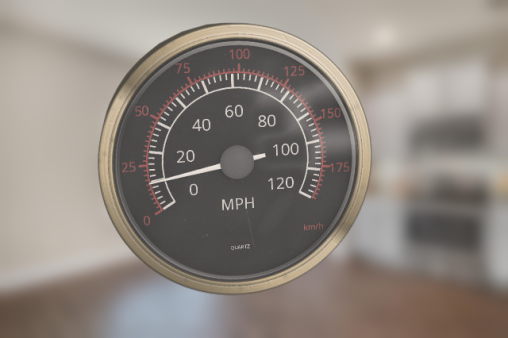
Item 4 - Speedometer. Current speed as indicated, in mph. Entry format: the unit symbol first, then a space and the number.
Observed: mph 10
